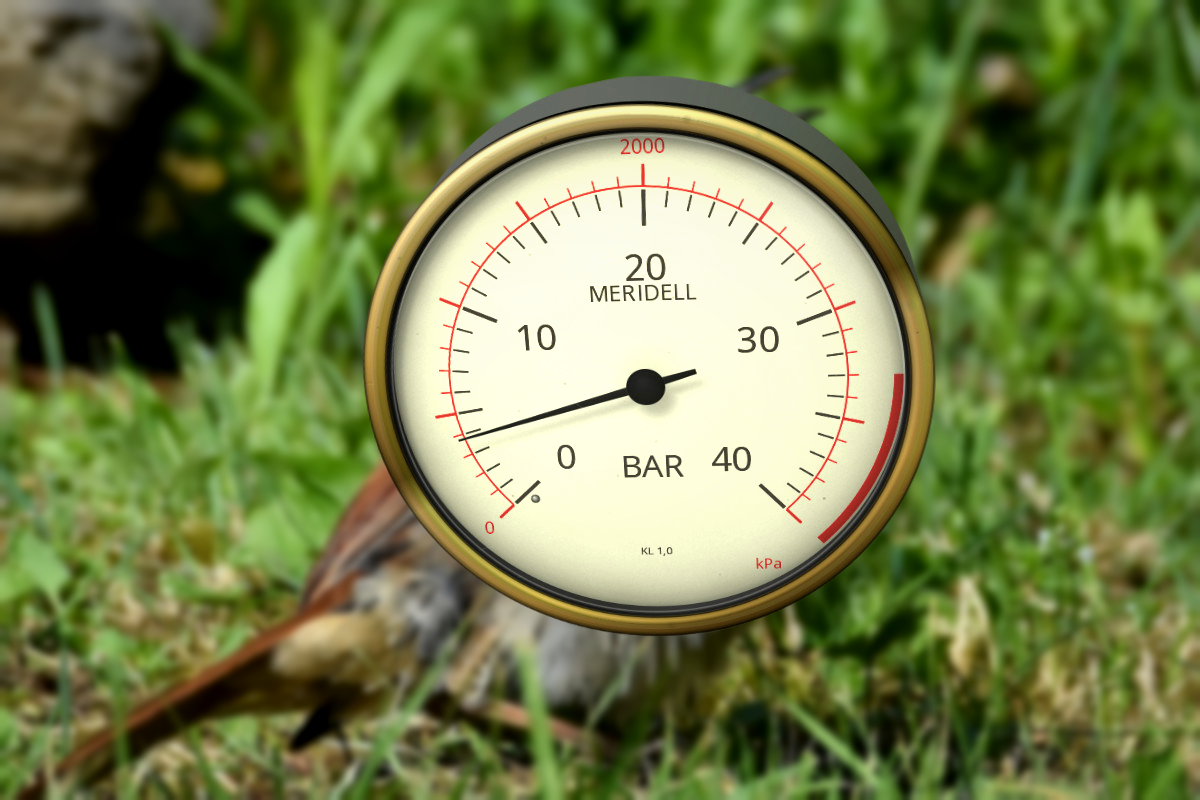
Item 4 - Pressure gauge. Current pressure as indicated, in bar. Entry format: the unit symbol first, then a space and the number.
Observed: bar 4
